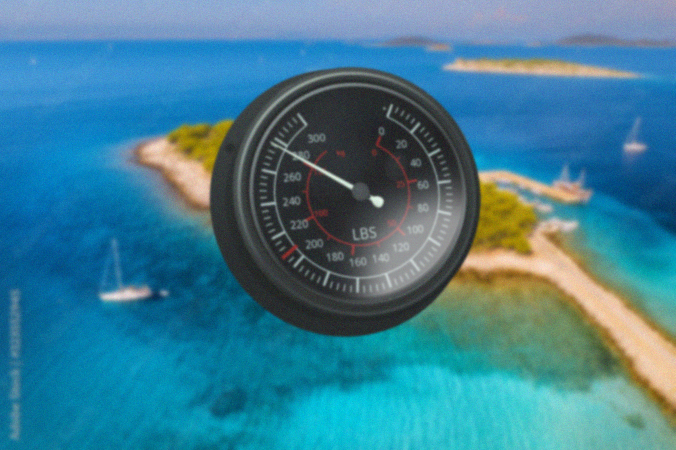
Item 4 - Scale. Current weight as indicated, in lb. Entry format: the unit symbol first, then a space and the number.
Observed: lb 276
